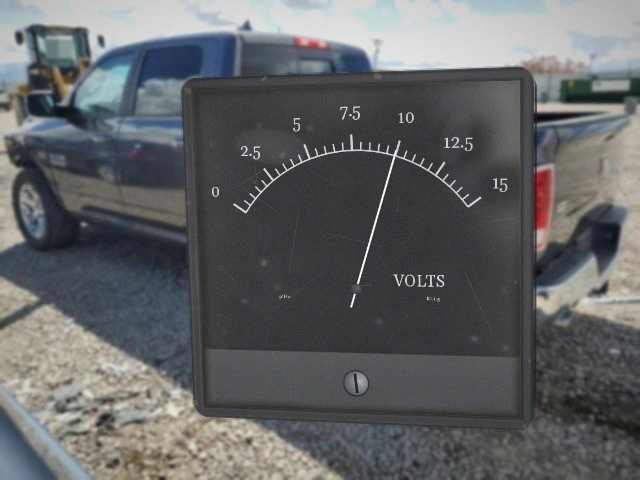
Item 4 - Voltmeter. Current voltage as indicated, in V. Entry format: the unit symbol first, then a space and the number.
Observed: V 10
